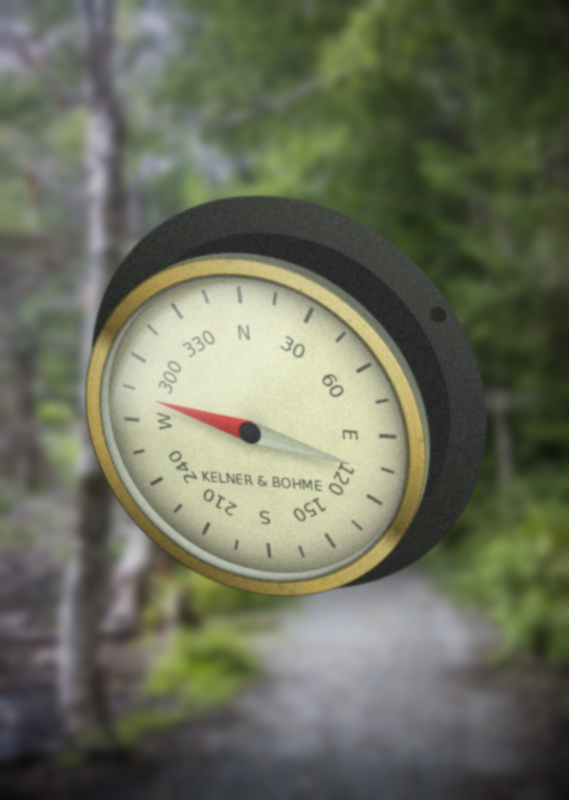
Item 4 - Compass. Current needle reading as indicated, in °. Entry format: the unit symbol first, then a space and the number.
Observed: ° 285
